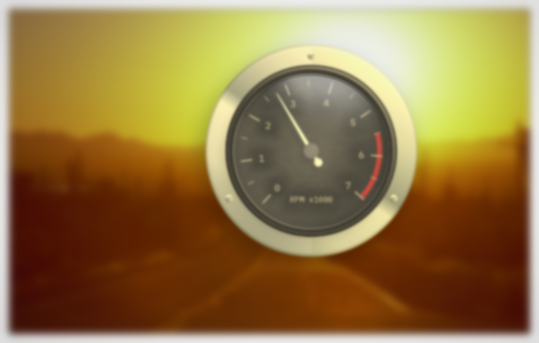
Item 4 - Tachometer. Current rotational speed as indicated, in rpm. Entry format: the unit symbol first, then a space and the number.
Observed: rpm 2750
